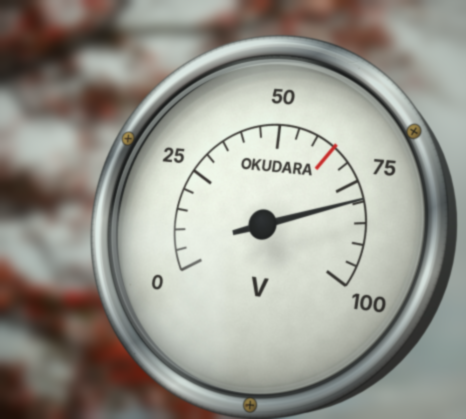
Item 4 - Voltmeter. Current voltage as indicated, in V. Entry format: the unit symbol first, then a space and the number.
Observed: V 80
